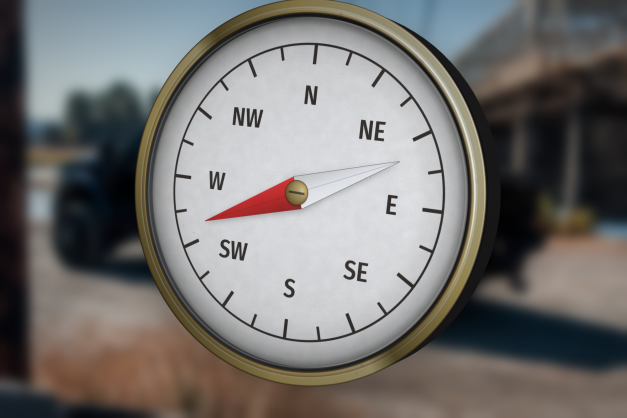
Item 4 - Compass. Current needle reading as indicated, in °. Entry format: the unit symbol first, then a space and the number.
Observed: ° 247.5
